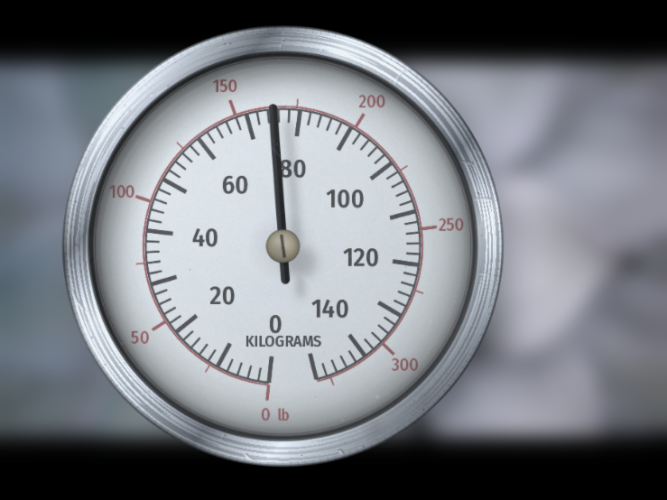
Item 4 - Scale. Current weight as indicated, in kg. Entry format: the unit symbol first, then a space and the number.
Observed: kg 75
